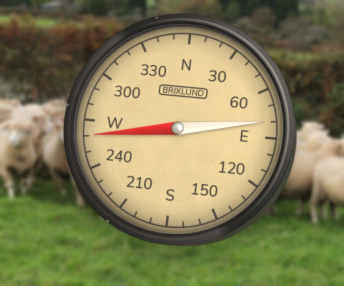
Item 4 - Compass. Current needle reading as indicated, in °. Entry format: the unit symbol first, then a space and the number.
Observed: ° 260
